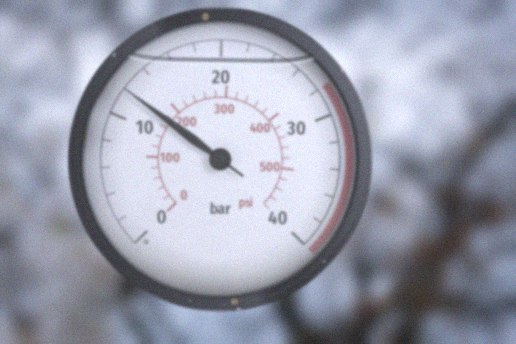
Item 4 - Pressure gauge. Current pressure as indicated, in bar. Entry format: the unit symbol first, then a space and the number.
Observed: bar 12
